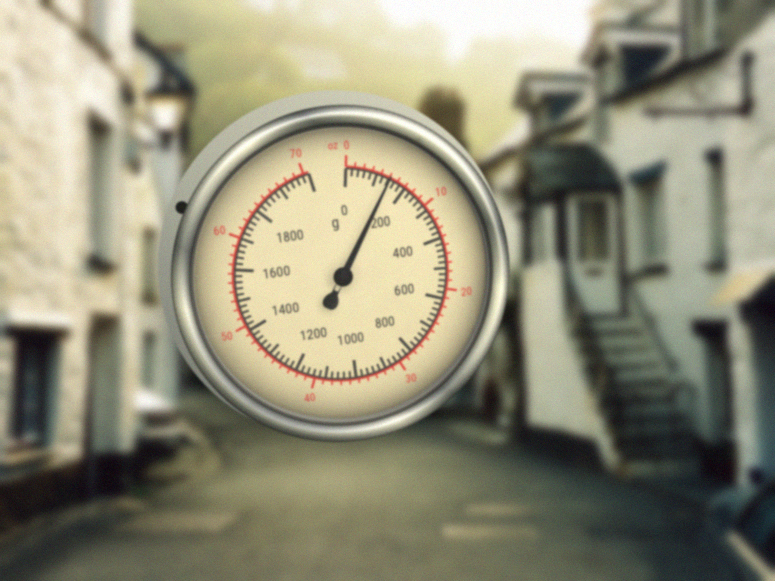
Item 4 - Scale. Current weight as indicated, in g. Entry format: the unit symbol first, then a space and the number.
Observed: g 140
